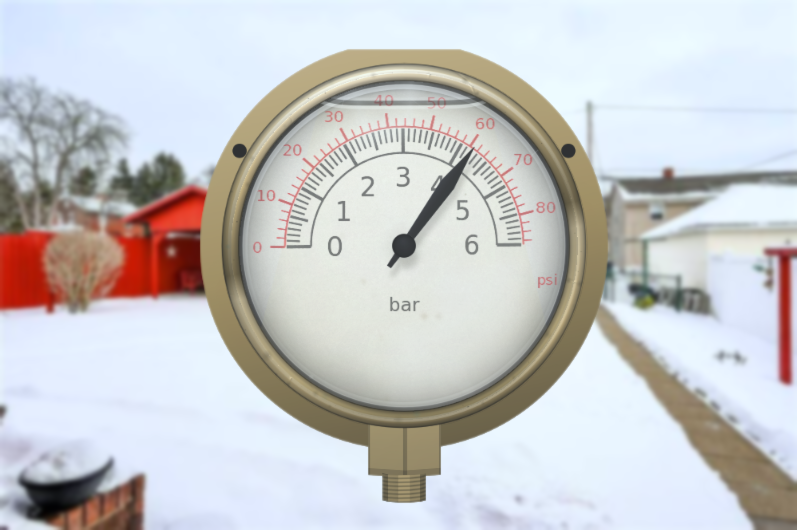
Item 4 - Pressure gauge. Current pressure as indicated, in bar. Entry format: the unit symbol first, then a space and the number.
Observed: bar 4.2
